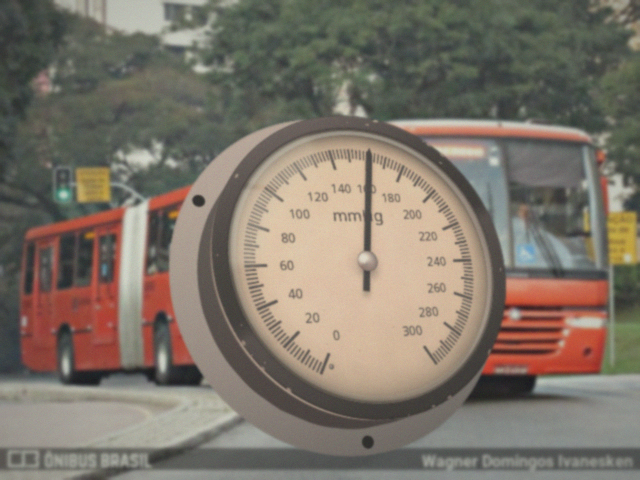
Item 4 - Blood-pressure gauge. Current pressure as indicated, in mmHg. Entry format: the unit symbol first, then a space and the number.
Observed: mmHg 160
